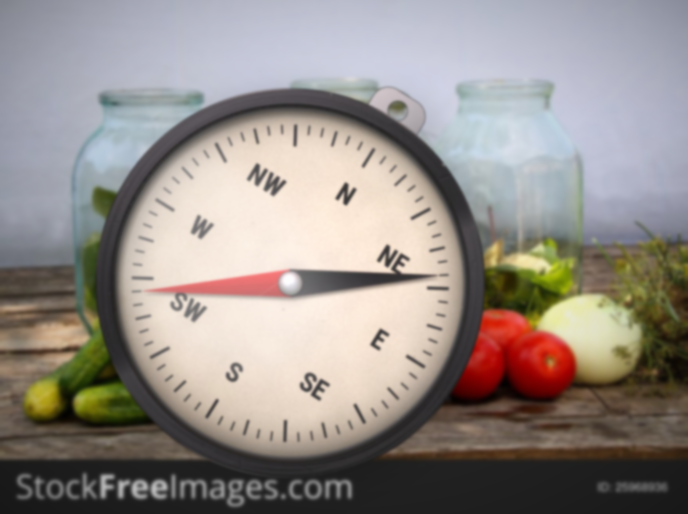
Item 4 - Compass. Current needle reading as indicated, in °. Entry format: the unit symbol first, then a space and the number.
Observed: ° 235
